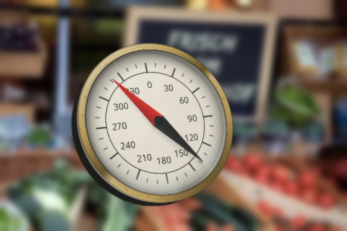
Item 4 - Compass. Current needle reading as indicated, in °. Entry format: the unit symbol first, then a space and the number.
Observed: ° 320
